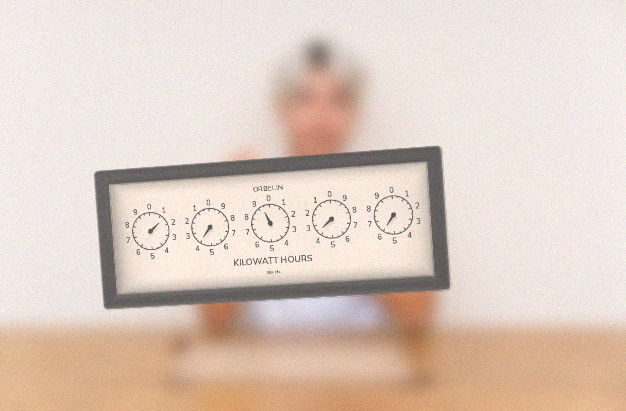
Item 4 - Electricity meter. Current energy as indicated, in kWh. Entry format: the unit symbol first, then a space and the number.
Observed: kWh 13936
